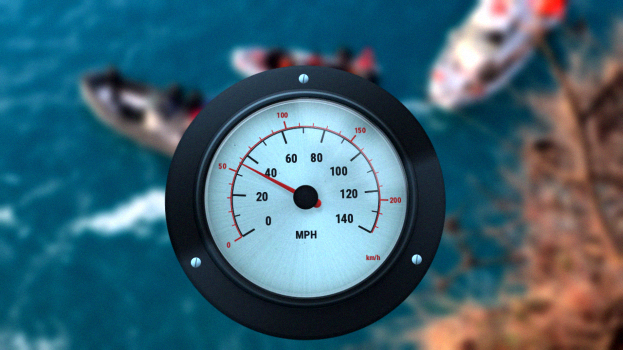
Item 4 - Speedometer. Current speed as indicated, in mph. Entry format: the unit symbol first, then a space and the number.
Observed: mph 35
